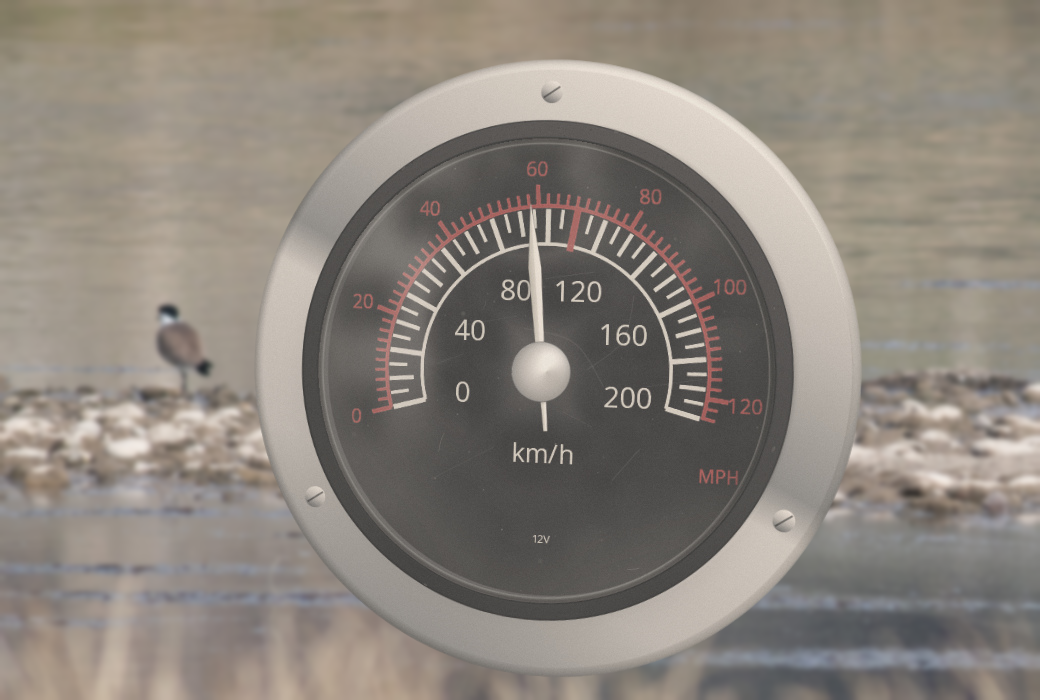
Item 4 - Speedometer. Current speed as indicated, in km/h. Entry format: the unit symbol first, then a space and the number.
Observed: km/h 95
